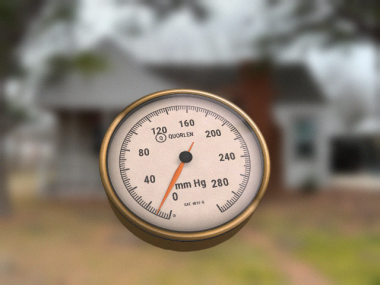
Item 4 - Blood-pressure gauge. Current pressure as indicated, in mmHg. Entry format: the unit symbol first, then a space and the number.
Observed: mmHg 10
